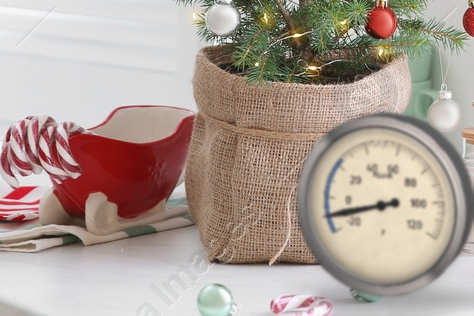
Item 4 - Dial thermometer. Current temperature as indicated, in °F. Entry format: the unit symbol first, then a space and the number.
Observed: °F -10
